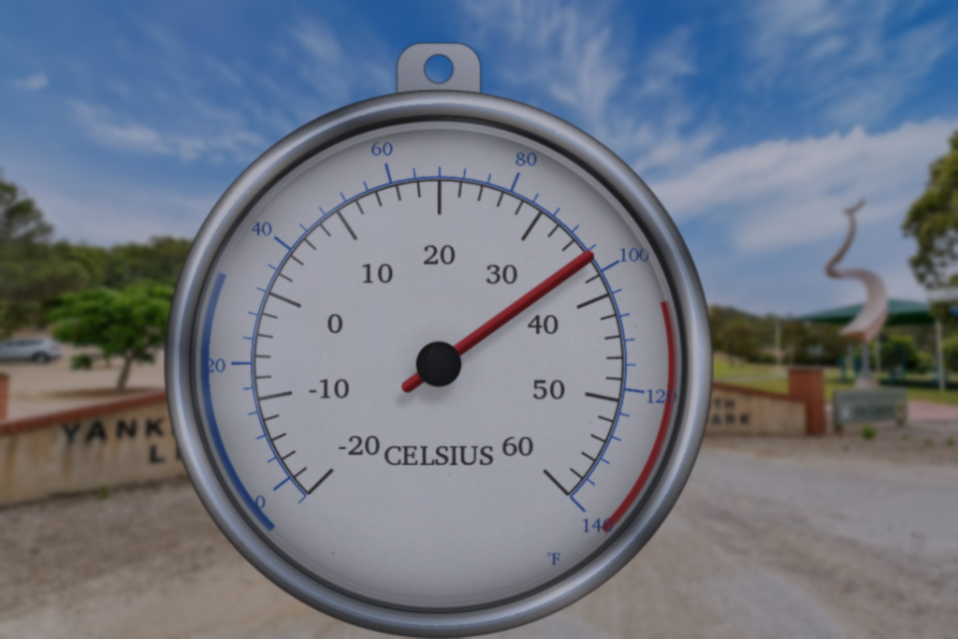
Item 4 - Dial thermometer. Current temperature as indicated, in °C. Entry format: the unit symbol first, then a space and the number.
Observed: °C 36
